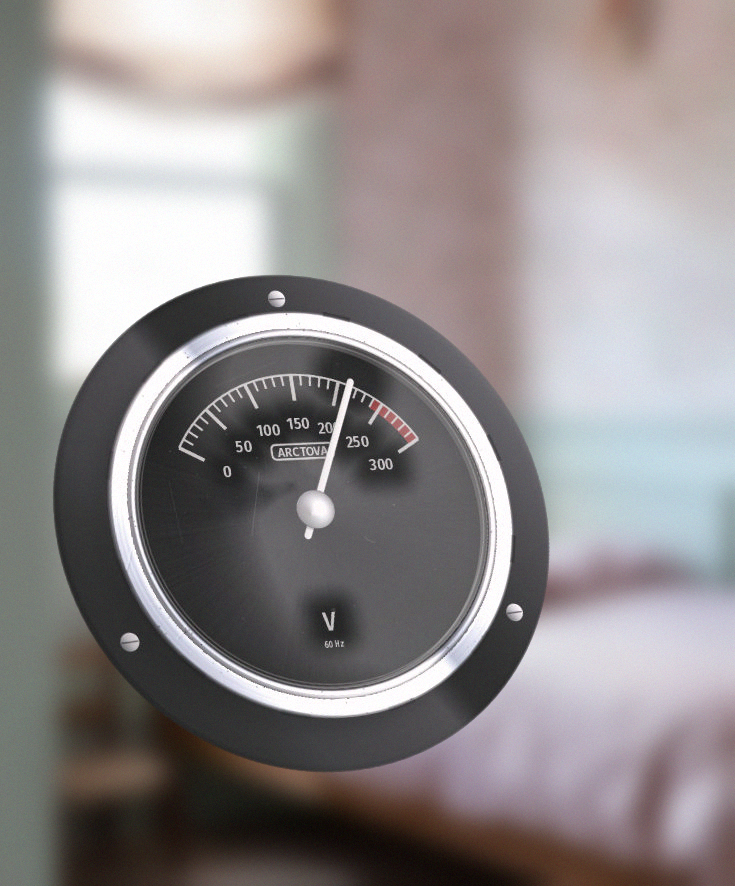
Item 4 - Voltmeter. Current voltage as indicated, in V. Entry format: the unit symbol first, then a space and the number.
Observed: V 210
